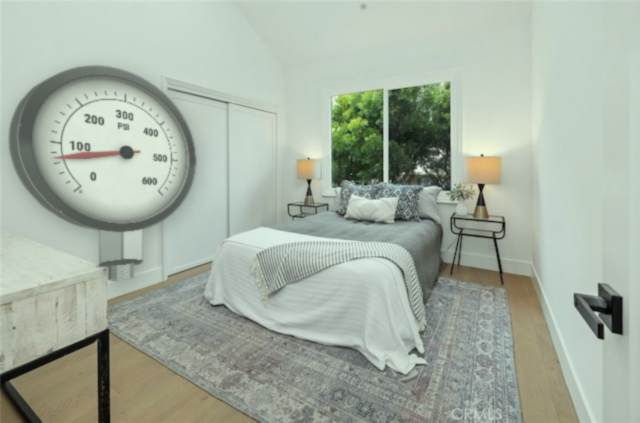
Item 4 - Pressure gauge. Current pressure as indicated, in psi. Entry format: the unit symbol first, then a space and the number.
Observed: psi 70
